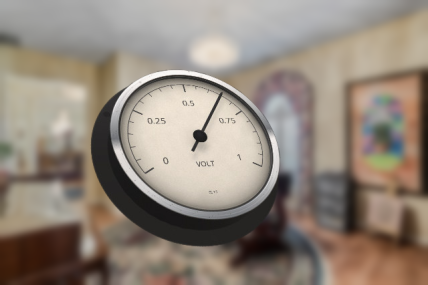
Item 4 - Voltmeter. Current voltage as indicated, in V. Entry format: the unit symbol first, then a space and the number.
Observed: V 0.65
